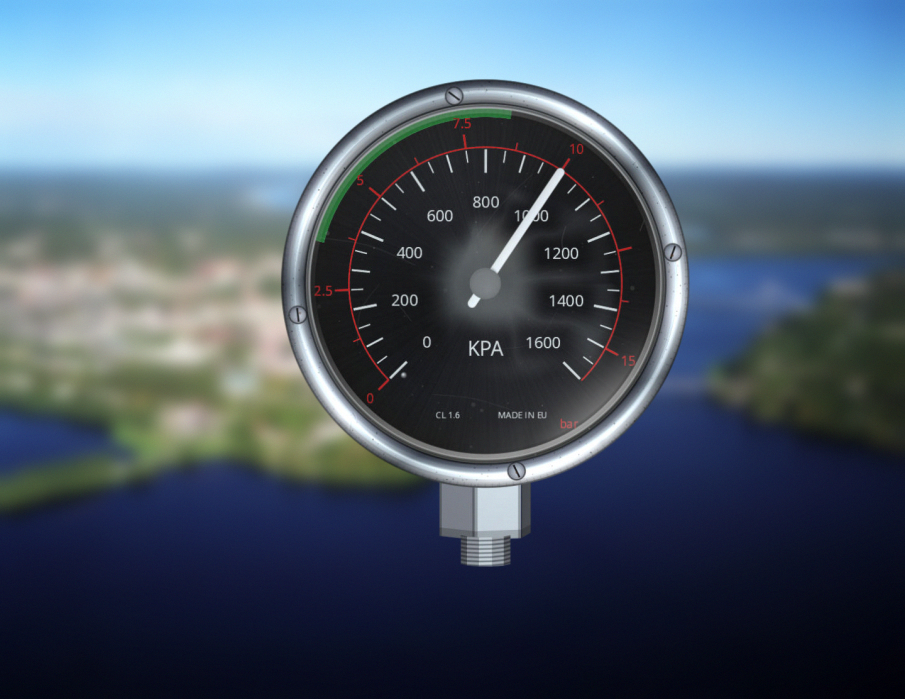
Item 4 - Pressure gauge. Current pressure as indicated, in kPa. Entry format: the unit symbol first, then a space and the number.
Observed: kPa 1000
